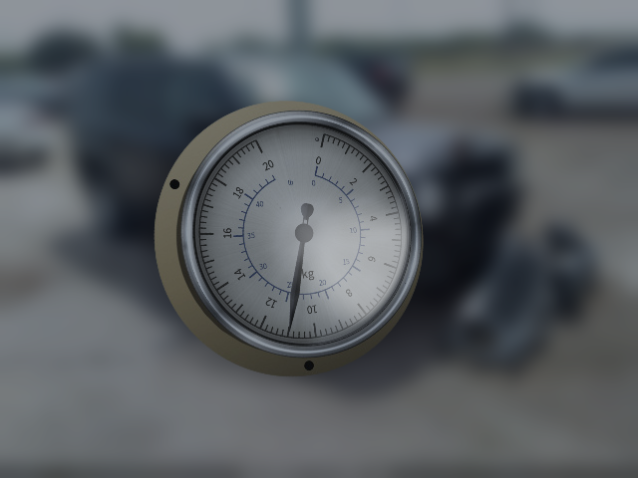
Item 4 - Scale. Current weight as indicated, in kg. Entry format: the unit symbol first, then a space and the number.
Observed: kg 11
